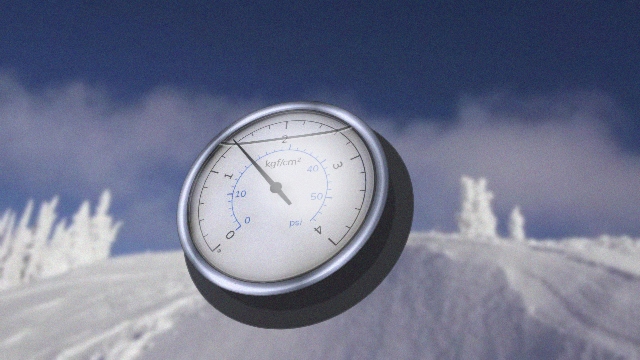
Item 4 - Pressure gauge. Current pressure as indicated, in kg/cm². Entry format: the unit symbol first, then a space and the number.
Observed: kg/cm² 1.4
